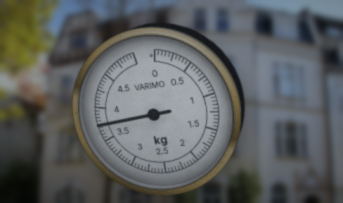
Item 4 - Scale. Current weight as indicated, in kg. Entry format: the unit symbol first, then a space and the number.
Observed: kg 3.75
